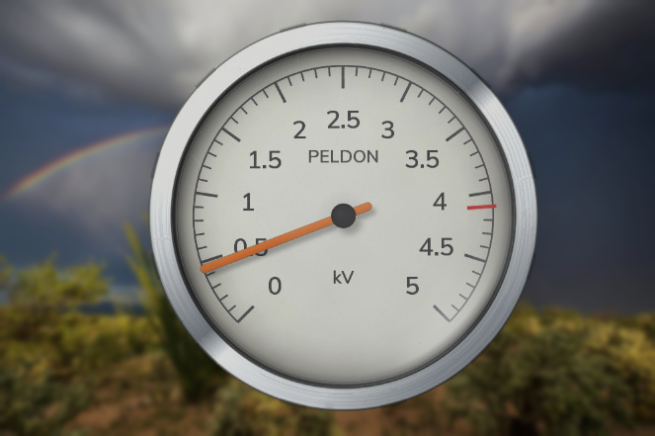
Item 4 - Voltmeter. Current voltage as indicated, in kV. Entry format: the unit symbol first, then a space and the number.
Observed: kV 0.45
